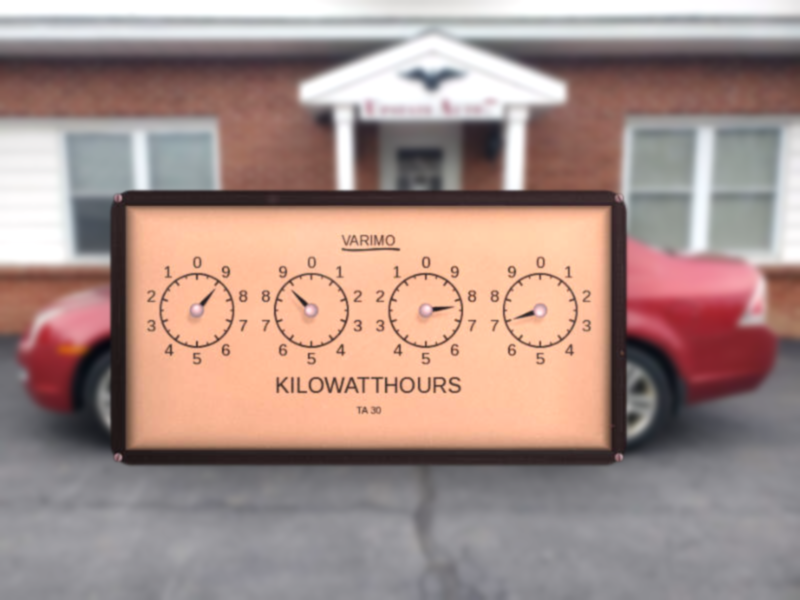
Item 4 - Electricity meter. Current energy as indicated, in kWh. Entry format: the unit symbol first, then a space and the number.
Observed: kWh 8877
